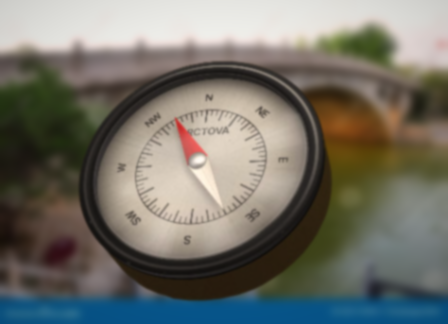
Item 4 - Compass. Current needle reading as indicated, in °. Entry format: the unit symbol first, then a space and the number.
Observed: ° 330
